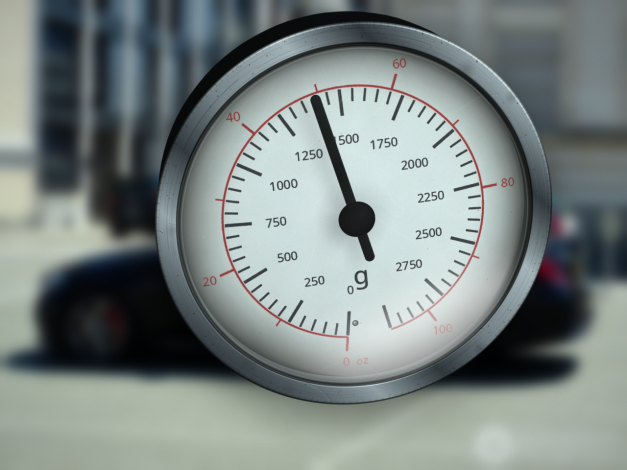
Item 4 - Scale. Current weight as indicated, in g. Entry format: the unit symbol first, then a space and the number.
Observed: g 1400
